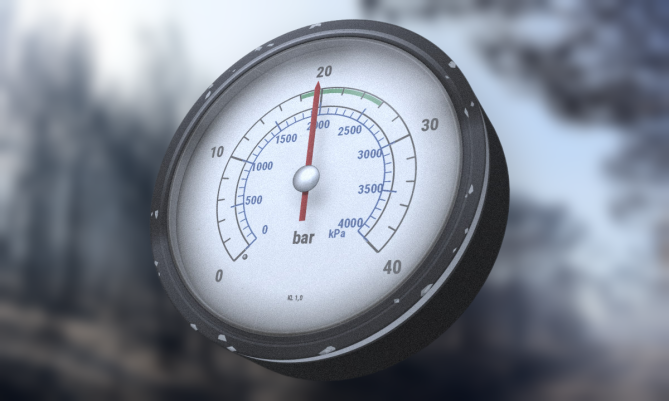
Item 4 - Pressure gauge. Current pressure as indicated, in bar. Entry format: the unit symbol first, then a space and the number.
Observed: bar 20
